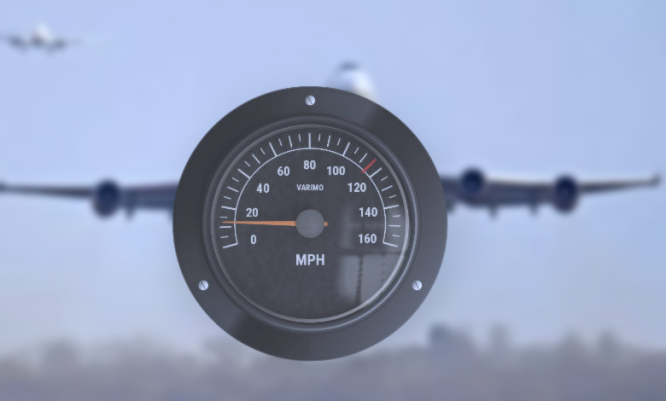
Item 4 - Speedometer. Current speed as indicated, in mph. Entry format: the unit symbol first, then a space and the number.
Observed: mph 12.5
